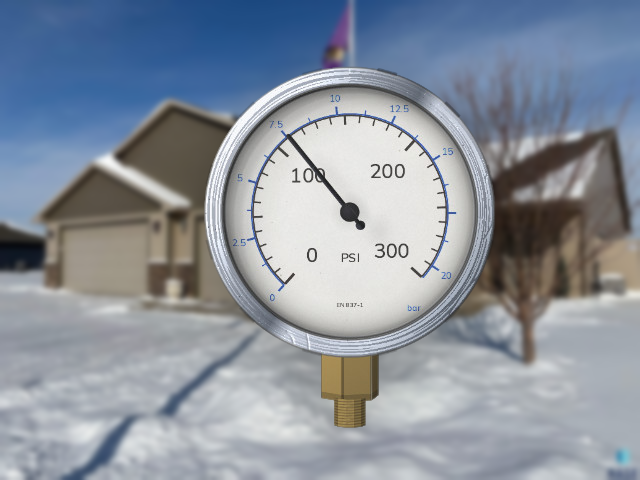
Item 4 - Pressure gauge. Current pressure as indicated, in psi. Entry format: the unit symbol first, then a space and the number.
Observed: psi 110
